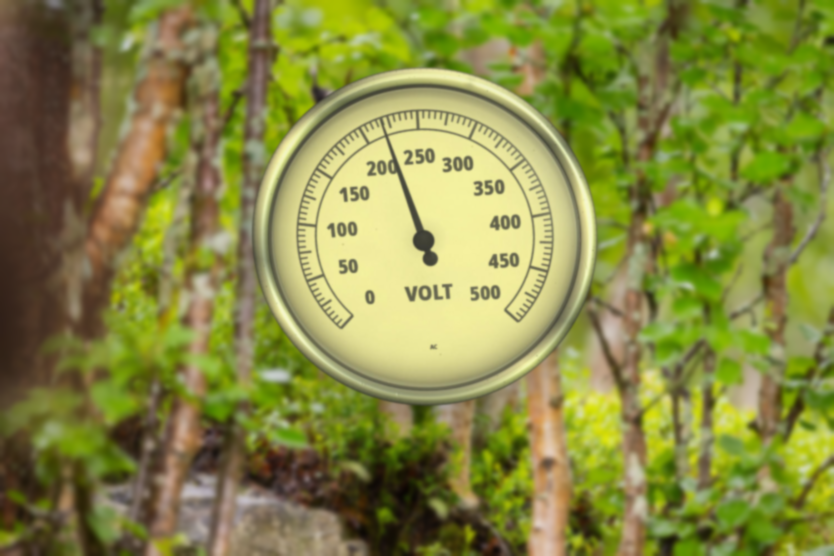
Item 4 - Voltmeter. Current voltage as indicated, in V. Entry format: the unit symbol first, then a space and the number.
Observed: V 220
